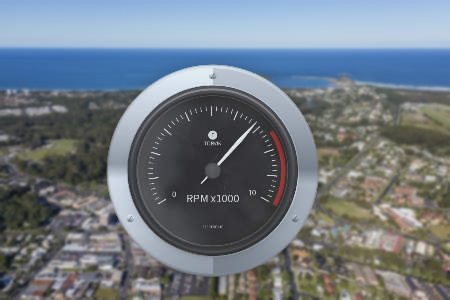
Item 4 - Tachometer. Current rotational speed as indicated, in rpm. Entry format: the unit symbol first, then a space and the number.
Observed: rpm 6800
